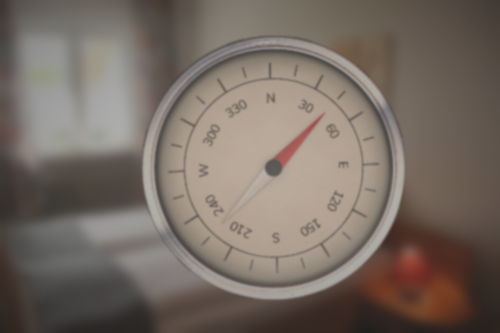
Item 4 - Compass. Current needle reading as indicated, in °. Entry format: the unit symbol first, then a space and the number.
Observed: ° 45
